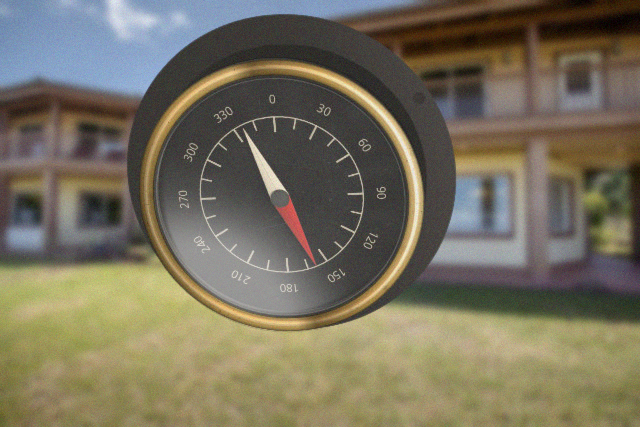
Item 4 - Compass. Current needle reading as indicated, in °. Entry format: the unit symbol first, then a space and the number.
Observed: ° 157.5
